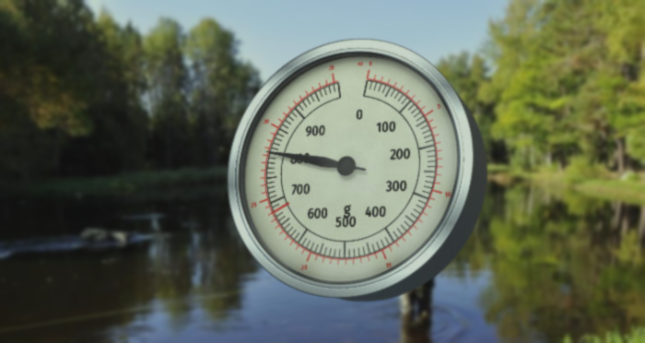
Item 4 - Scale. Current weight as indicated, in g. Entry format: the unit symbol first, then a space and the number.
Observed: g 800
